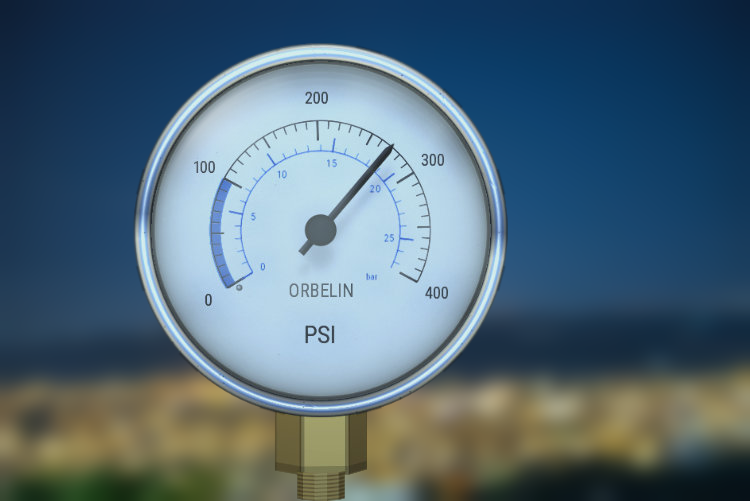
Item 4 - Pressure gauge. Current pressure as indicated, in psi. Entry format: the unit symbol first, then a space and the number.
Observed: psi 270
